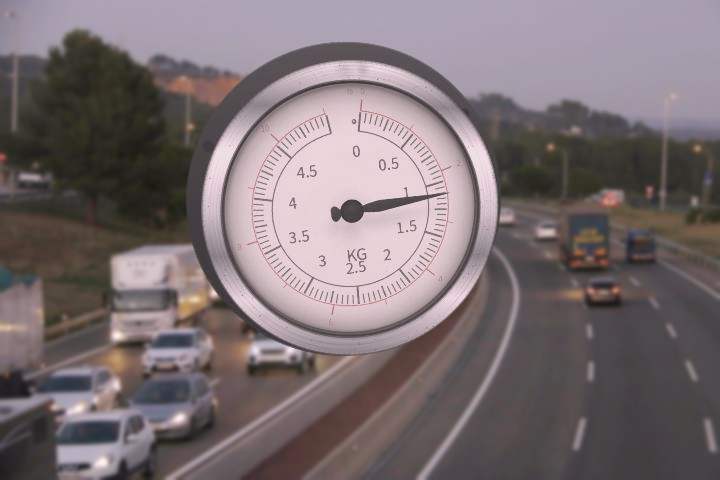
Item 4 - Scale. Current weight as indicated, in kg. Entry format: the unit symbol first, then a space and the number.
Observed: kg 1.1
